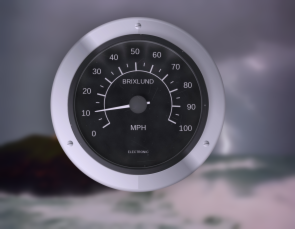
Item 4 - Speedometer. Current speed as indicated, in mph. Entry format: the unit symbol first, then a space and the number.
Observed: mph 10
